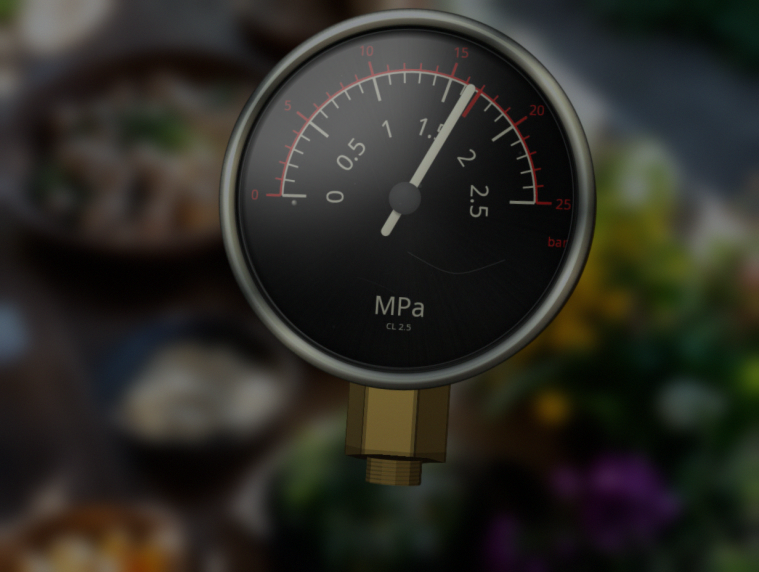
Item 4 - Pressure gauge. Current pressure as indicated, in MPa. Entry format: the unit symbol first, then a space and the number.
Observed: MPa 1.65
